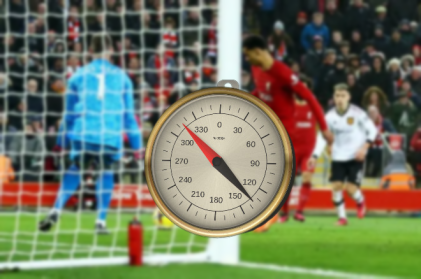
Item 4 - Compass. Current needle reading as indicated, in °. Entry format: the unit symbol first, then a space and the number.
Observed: ° 315
